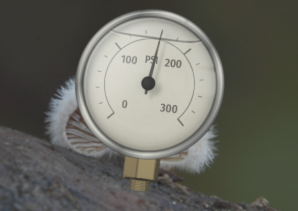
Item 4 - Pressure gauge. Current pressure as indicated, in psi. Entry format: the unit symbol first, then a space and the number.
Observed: psi 160
